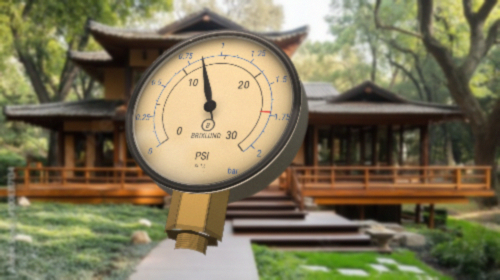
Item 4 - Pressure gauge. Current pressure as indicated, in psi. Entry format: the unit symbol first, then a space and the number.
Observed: psi 12.5
